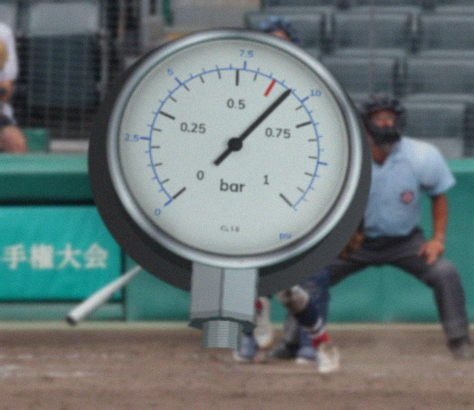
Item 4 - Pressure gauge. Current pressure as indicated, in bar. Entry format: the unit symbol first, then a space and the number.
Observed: bar 0.65
